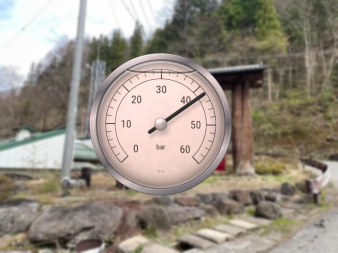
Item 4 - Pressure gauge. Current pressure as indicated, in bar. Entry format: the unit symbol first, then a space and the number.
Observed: bar 42
